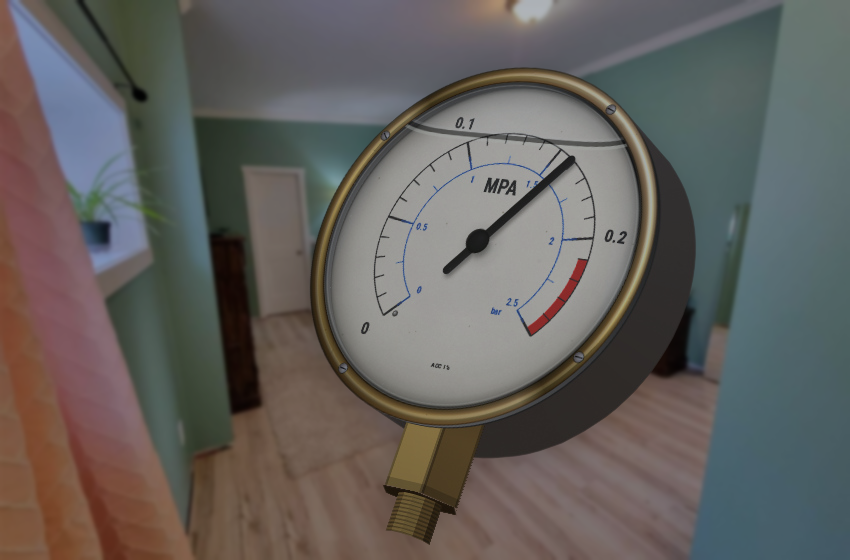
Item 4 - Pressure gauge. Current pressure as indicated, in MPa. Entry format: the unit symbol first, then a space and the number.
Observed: MPa 0.16
